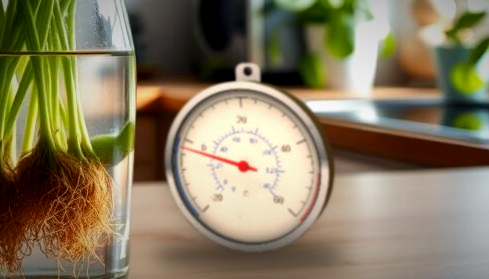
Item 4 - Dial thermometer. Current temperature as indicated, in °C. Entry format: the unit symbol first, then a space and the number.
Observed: °C -2
